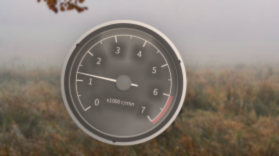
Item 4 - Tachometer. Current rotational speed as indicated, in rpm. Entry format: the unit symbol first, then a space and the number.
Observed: rpm 1250
